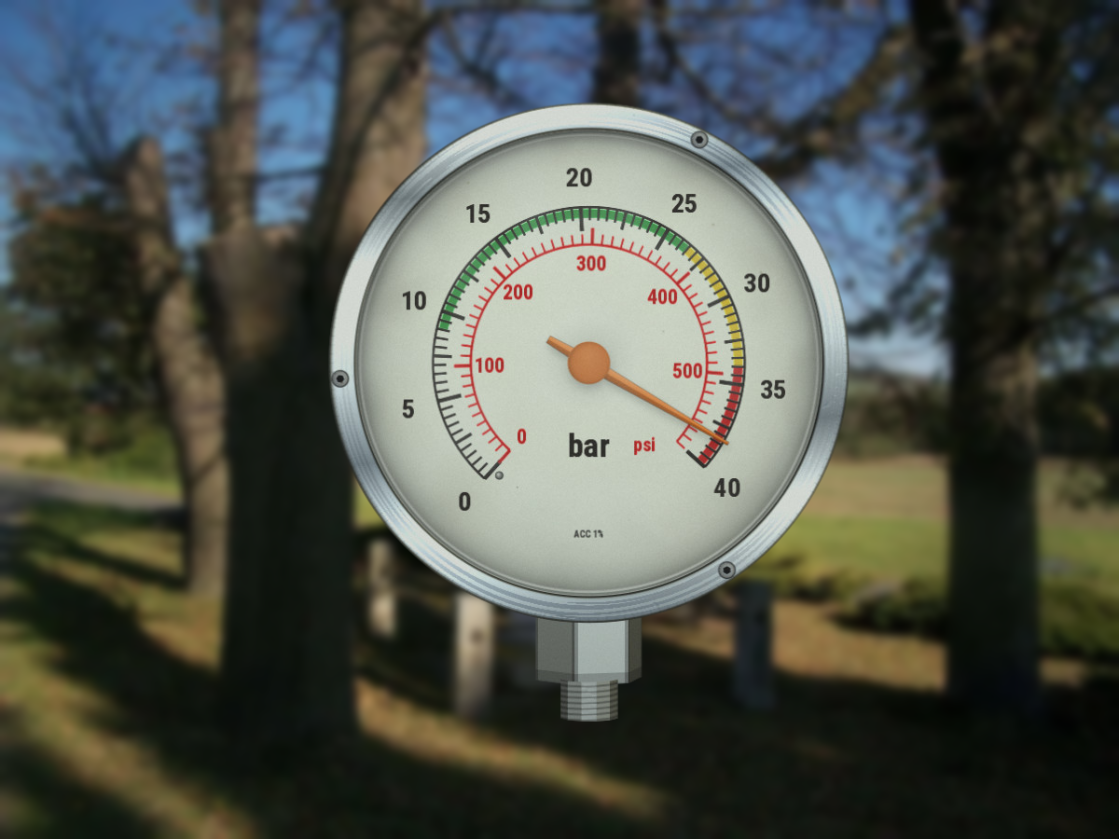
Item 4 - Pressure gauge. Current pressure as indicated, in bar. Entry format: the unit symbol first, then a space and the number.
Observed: bar 38.25
